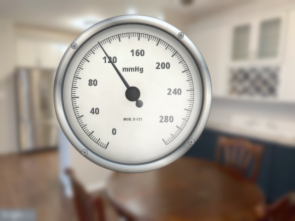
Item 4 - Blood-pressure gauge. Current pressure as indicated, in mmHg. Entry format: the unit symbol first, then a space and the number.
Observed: mmHg 120
